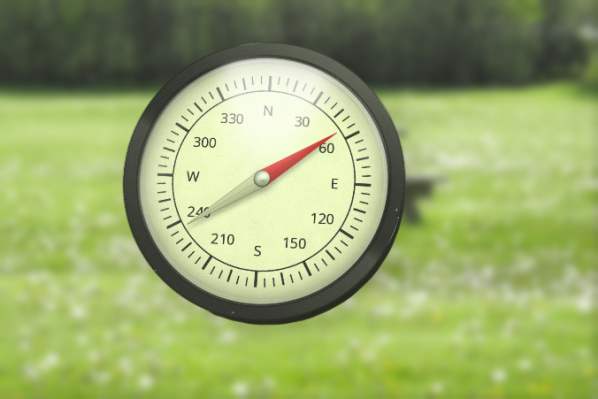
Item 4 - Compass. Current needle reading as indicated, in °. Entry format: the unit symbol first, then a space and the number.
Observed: ° 55
